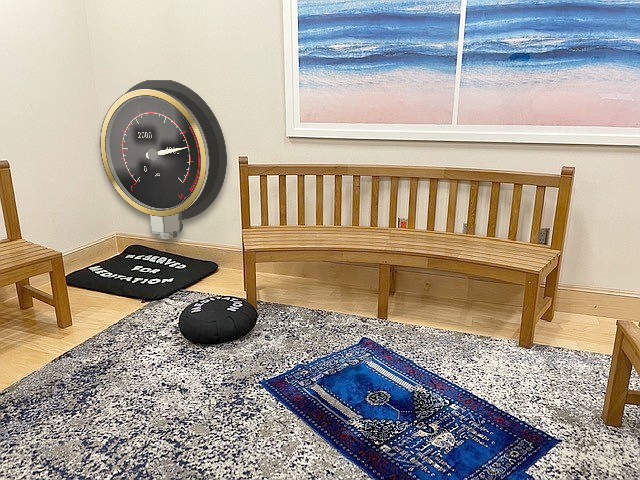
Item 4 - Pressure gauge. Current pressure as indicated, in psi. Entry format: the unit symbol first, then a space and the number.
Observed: psi 4000
